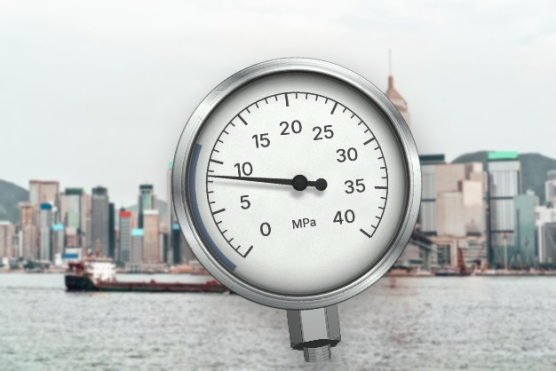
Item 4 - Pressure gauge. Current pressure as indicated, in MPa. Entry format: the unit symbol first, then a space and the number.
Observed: MPa 8.5
